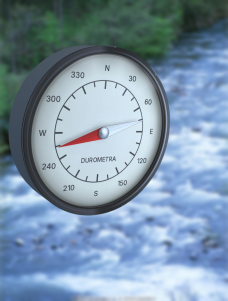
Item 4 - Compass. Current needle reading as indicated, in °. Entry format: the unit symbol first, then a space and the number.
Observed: ° 255
